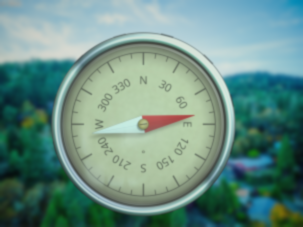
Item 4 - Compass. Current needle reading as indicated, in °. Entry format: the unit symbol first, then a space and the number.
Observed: ° 80
